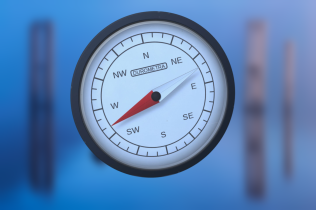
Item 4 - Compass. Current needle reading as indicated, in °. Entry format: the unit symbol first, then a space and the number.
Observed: ° 250
